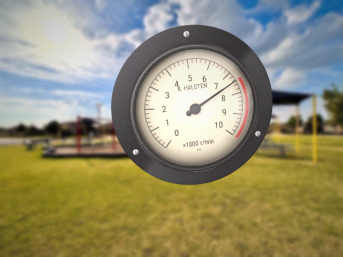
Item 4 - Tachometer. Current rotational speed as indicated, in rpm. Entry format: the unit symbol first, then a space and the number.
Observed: rpm 7400
